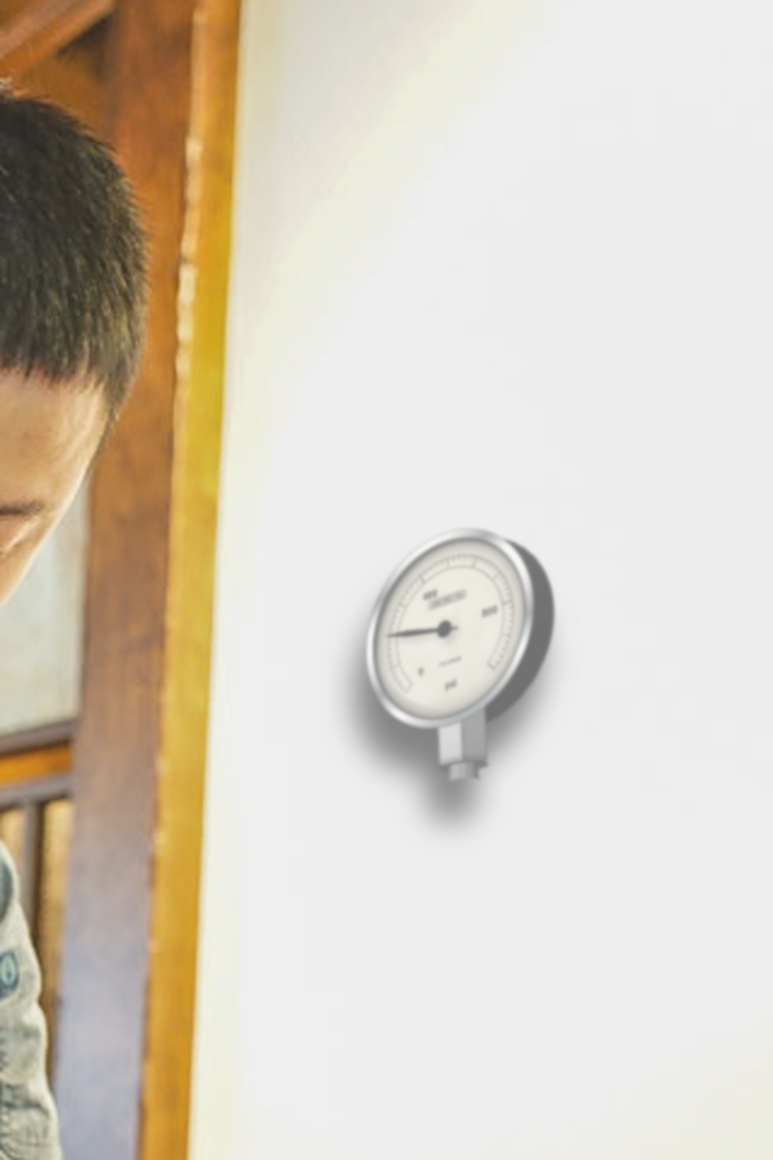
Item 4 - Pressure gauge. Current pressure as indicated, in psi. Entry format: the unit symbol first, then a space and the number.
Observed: psi 200
